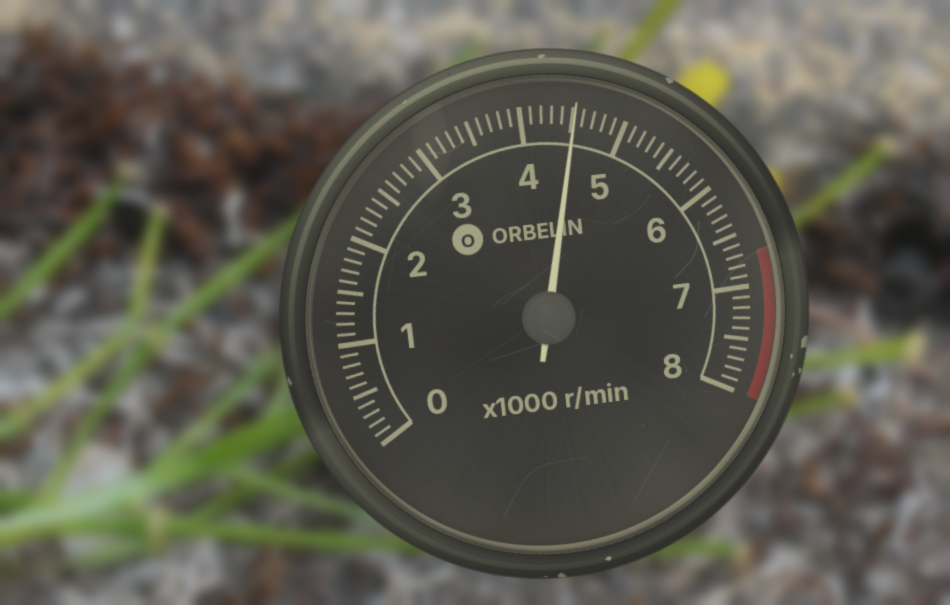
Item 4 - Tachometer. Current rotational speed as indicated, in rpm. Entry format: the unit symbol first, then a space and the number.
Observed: rpm 4500
